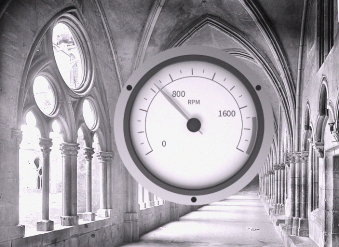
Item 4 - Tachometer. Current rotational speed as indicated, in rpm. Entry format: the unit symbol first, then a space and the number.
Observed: rpm 650
